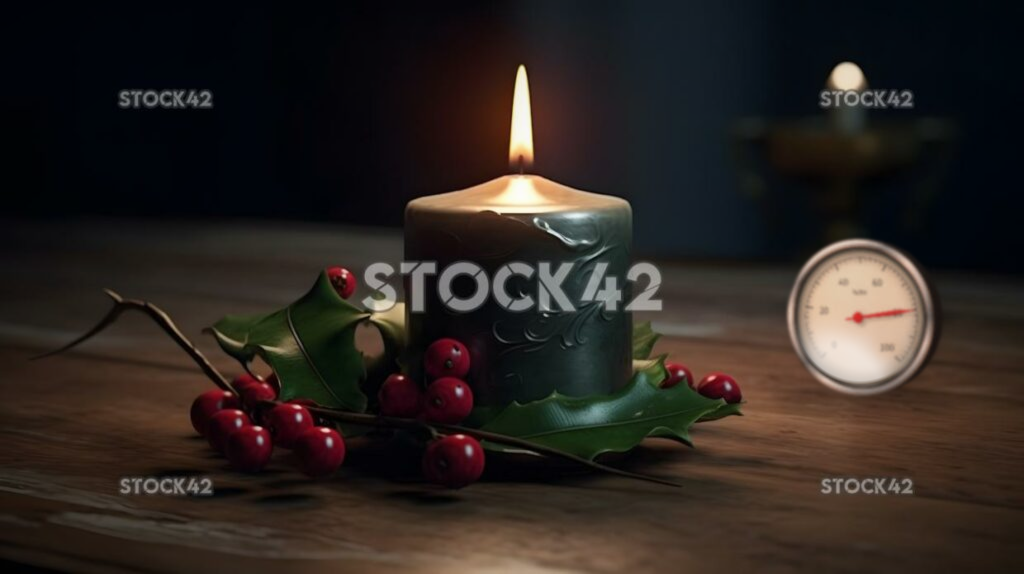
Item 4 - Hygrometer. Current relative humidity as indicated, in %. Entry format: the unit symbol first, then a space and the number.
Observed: % 80
